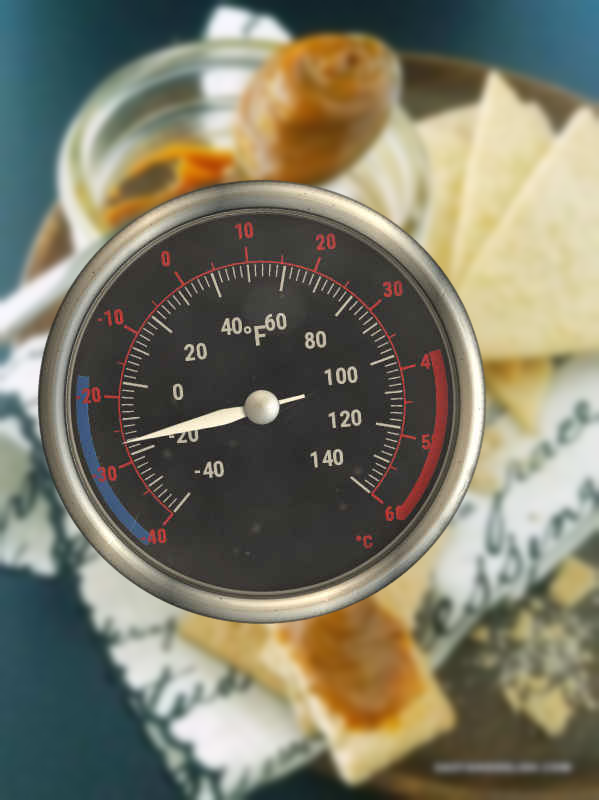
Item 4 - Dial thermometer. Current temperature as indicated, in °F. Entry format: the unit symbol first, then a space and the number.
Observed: °F -16
